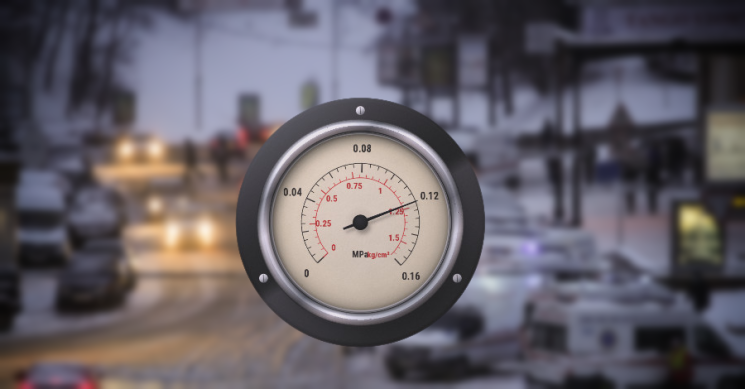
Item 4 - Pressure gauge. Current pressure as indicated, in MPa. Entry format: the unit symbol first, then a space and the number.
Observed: MPa 0.12
